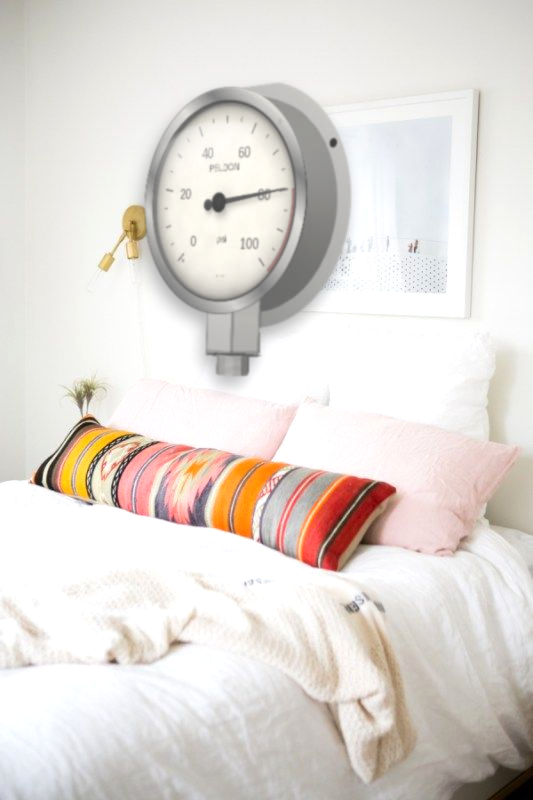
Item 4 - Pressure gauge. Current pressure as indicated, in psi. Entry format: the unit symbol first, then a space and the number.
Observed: psi 80
